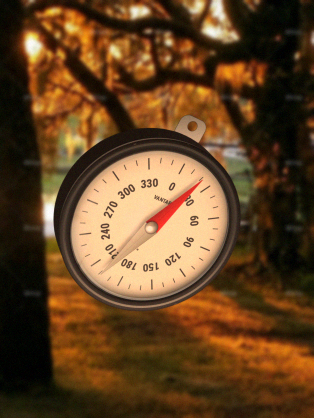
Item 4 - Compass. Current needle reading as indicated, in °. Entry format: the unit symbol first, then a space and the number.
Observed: ° 20
